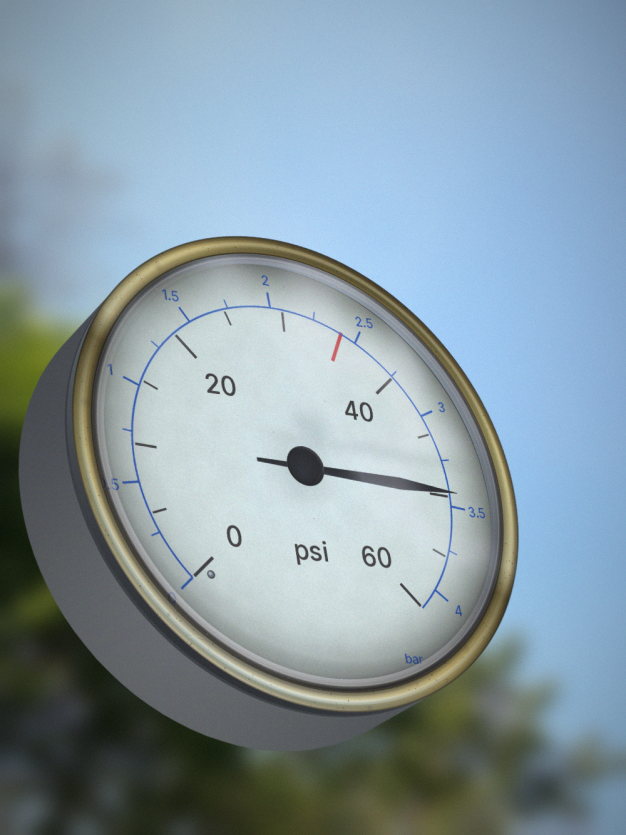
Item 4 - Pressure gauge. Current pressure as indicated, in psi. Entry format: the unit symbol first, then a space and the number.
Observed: psi 50
